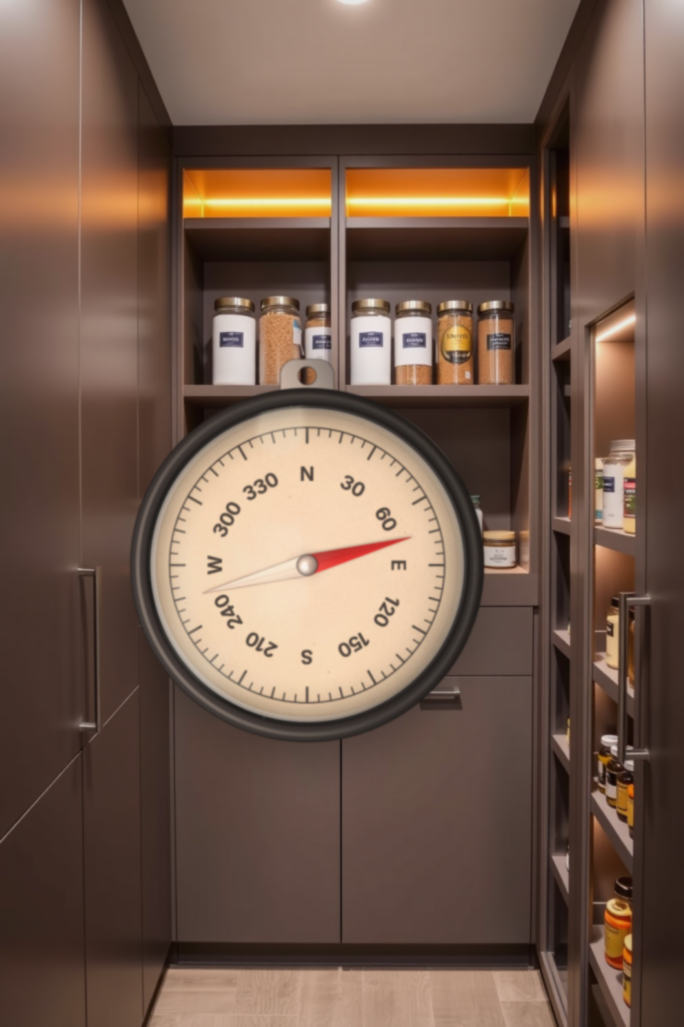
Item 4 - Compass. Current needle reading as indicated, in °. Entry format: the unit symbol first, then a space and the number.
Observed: ° 75
